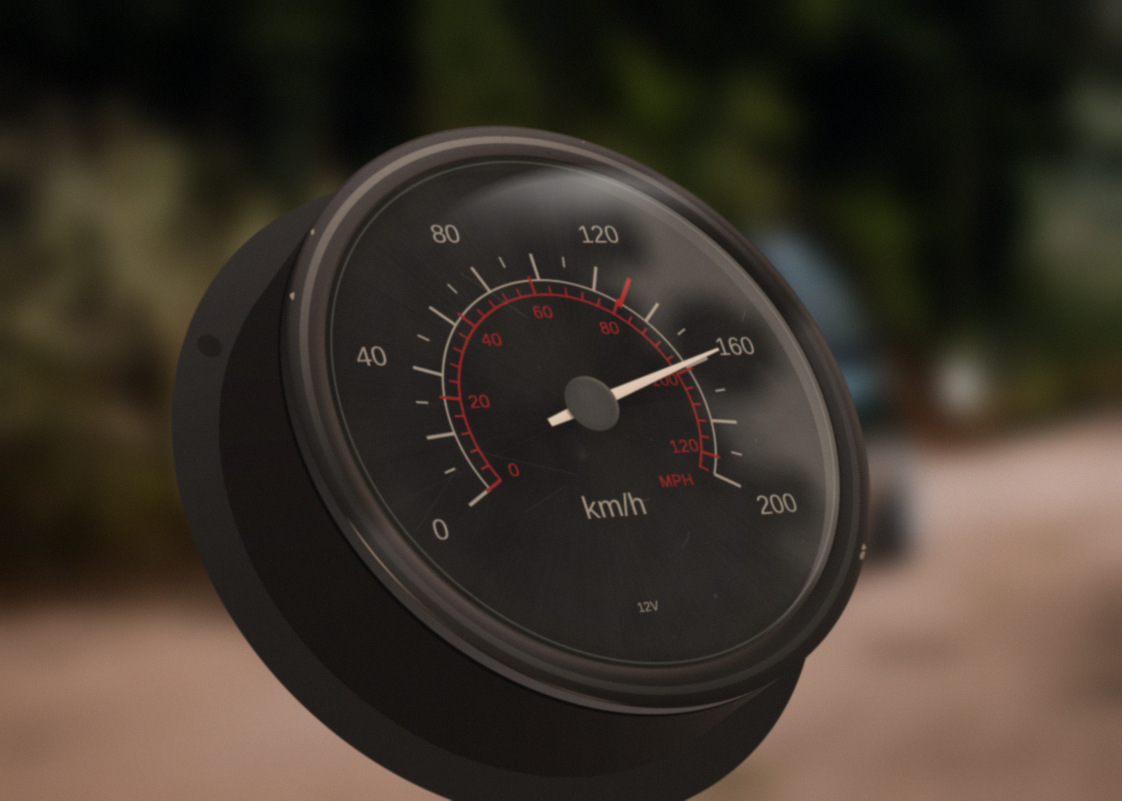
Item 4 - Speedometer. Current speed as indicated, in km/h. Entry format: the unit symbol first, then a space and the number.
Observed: km/h 160
